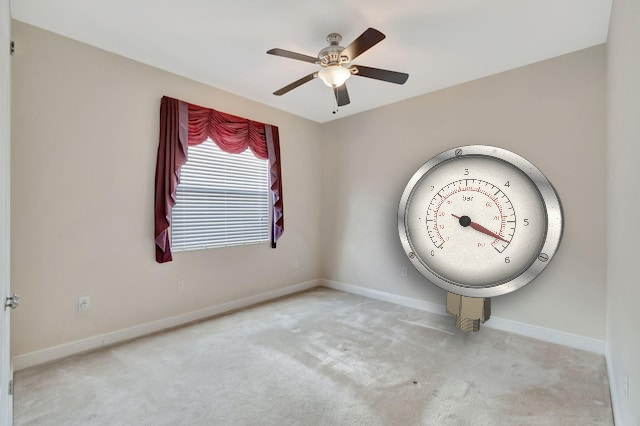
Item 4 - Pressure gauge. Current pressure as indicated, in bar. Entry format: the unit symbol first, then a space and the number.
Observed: bar 5.6
